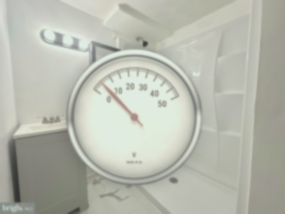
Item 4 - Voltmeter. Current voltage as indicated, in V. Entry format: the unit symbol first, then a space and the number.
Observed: V 5
